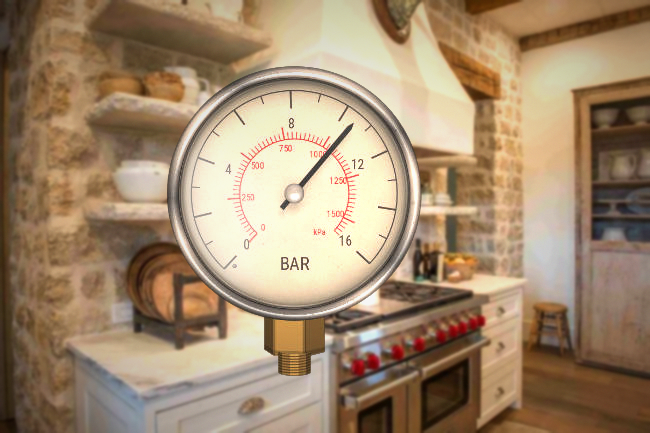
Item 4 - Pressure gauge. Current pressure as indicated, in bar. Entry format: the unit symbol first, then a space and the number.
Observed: bar 10.5
